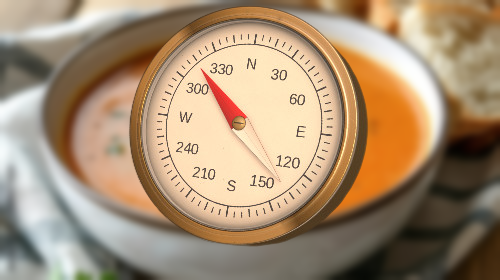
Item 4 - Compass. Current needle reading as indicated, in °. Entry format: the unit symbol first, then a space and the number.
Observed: ° 315
